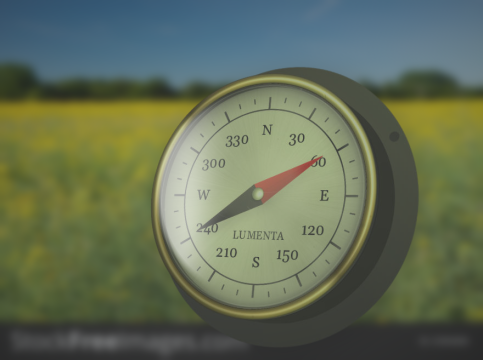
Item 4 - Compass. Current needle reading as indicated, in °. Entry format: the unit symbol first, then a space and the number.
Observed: ° 60
